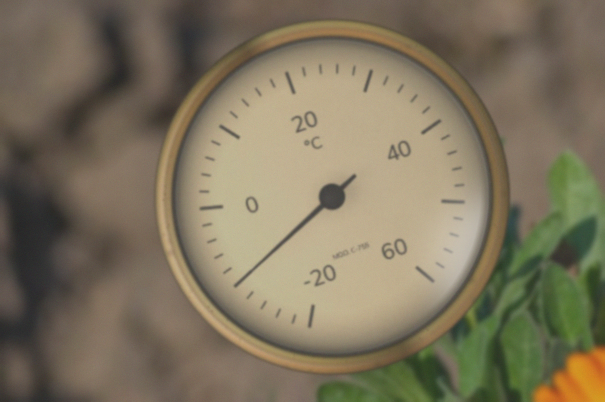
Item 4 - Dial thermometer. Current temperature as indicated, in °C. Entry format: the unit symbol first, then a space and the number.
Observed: °C -10
